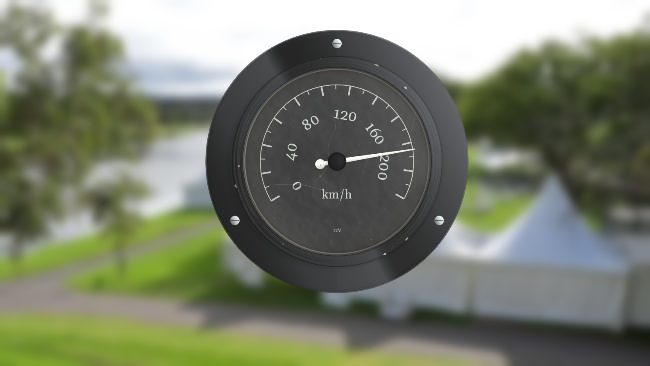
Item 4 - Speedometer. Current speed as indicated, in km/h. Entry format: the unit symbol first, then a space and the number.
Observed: km/h 185
